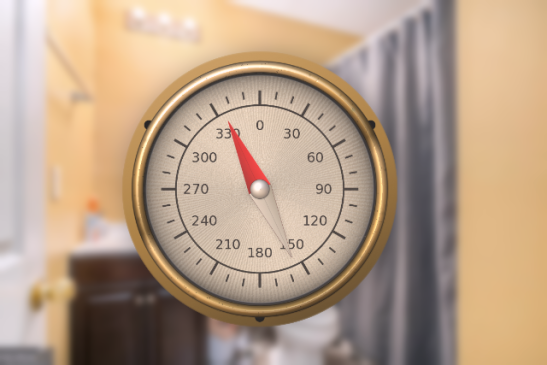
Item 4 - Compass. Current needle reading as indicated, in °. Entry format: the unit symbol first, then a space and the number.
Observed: ° 335
